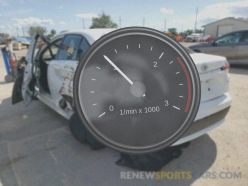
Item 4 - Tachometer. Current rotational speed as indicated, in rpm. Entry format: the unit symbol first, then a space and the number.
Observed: rpm 1000
